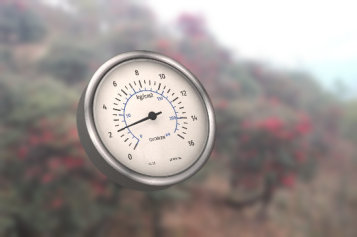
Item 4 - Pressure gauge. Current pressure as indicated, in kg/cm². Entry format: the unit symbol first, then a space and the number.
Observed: kg/cm² 2
